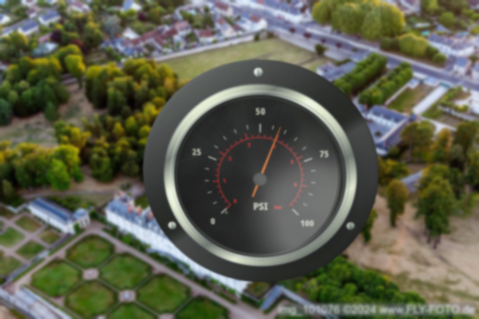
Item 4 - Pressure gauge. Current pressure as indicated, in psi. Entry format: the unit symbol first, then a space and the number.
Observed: psi 57.5
